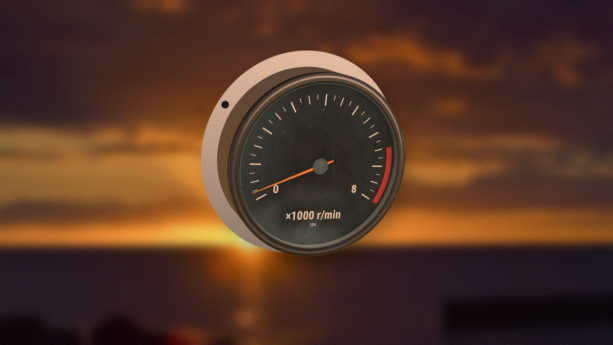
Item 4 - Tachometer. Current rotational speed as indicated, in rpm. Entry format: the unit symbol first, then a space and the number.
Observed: rpm 250
